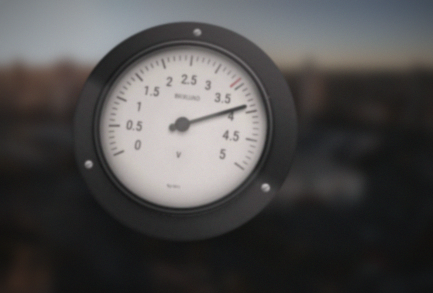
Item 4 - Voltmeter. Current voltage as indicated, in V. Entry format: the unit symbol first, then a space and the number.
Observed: V 3.9
